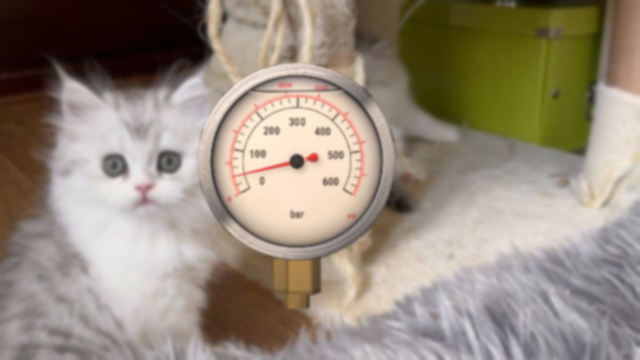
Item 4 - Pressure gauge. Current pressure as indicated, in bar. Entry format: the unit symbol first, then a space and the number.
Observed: bar 40
